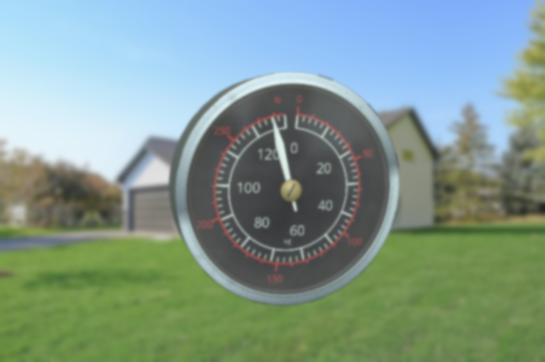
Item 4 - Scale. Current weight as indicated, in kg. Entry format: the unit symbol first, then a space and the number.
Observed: kg 126
